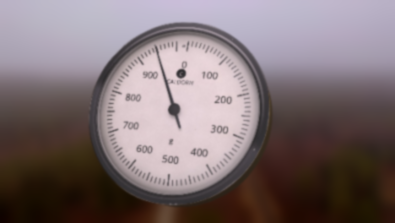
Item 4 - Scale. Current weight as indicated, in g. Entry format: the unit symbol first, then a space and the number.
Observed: g 950
